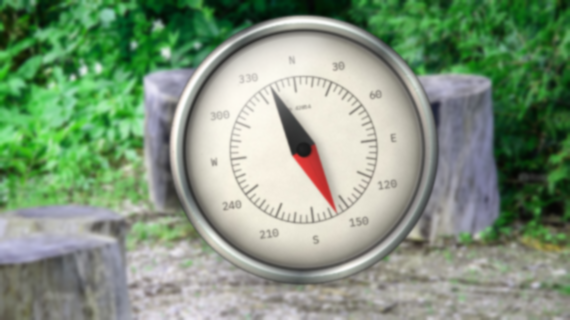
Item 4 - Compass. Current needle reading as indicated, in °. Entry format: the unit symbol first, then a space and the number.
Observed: ° 160
